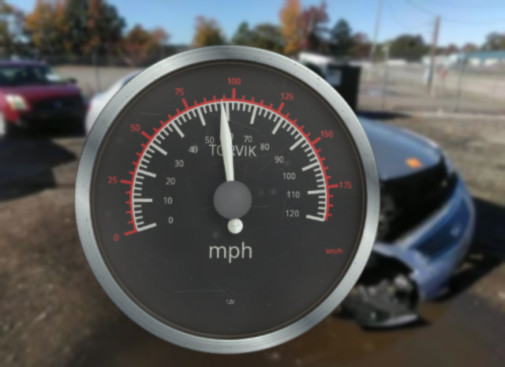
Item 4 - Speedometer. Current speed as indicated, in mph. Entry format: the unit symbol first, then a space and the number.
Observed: mph 58
